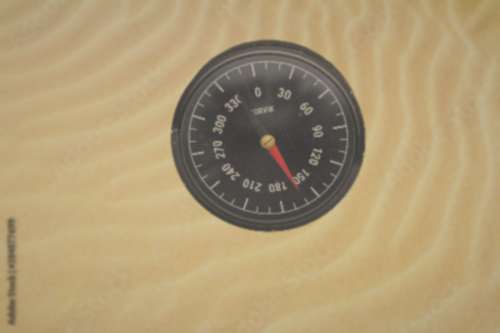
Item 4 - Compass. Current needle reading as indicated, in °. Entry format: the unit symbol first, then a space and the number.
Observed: ° 160
